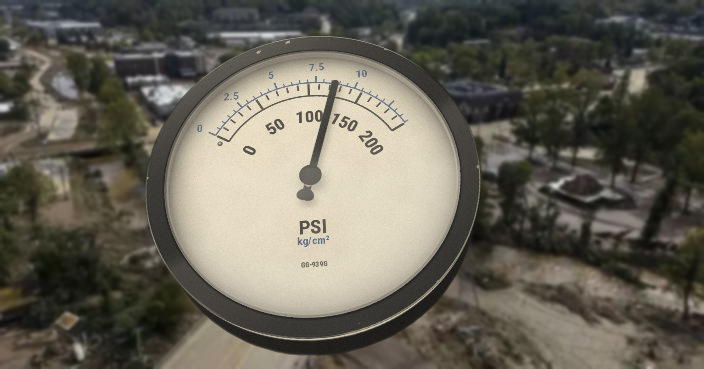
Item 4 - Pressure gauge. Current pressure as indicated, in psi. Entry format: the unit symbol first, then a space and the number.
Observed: psi 125
